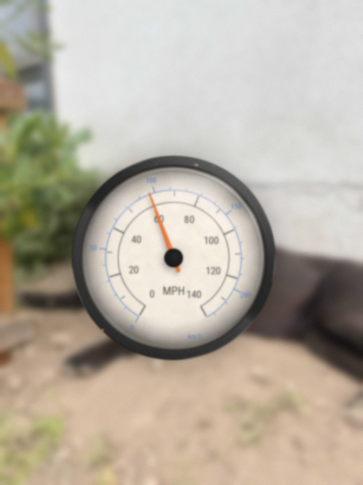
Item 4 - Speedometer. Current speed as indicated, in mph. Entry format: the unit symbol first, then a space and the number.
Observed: mph 60
